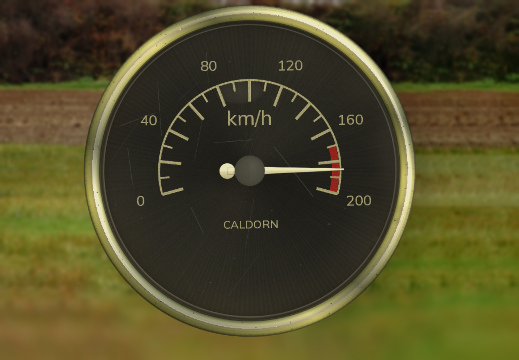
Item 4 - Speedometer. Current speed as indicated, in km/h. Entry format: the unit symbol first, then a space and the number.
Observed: km/h 185
